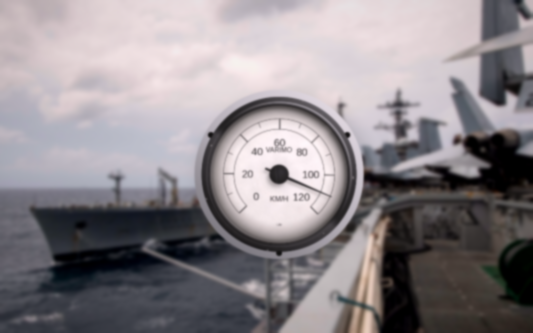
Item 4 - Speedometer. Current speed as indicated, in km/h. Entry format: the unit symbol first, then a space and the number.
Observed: km/h 110
